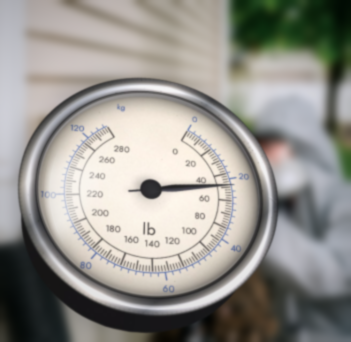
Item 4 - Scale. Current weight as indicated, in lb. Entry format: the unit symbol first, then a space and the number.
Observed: lb 50
